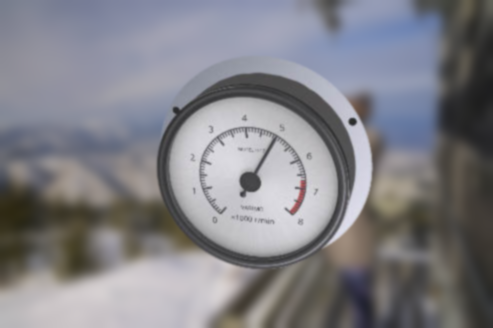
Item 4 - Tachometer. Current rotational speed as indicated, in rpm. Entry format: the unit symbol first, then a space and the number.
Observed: rpm 5000
